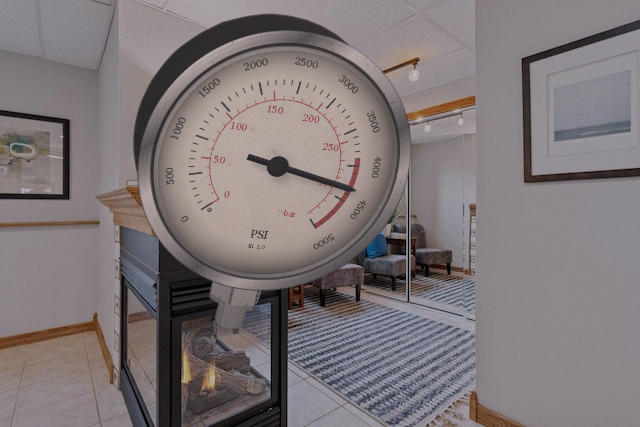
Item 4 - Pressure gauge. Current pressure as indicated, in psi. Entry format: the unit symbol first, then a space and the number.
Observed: psi 4300
